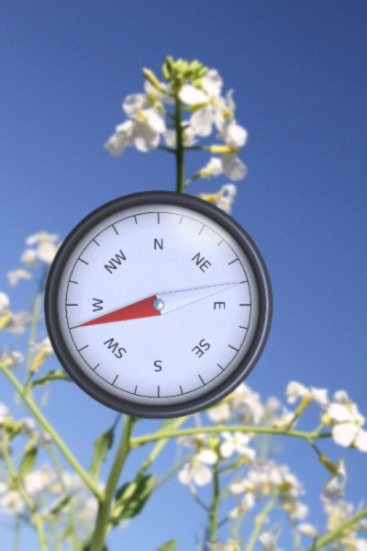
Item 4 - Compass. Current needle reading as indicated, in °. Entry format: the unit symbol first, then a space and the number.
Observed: ° 255
